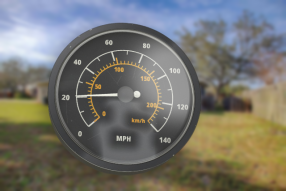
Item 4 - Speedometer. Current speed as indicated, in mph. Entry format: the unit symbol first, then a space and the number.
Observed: mph 20
